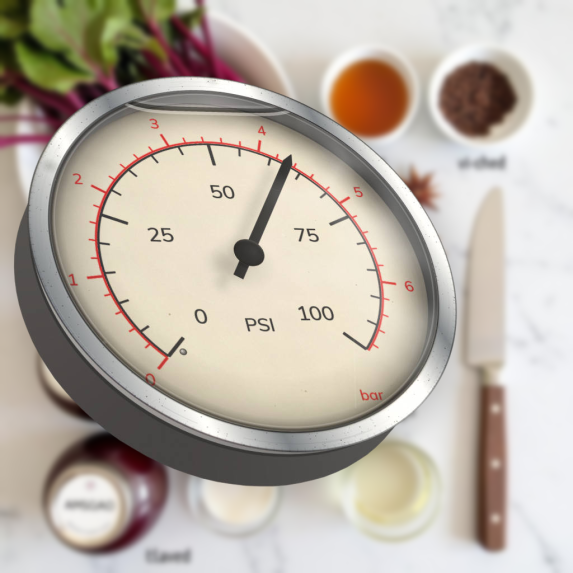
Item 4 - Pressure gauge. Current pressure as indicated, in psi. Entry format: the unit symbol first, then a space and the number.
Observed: psi 62.5
